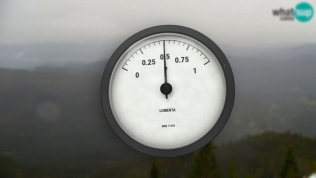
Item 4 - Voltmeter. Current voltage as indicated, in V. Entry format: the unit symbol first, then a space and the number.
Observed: V 0.5
